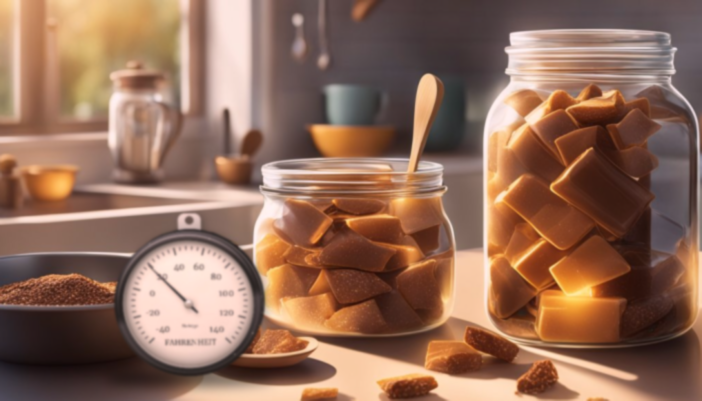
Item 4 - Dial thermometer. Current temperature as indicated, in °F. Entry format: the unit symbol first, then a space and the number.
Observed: °F 20
